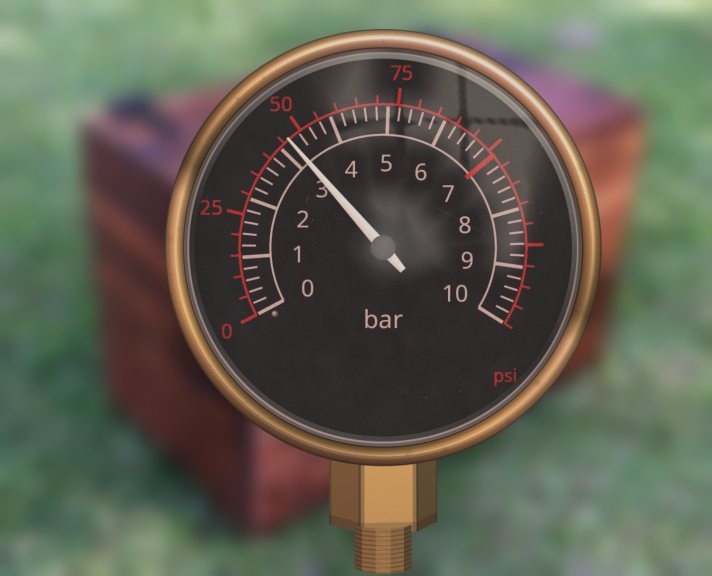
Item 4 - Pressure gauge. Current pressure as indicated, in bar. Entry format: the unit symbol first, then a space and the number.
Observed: bar 3.2
